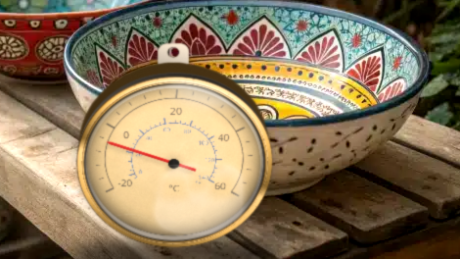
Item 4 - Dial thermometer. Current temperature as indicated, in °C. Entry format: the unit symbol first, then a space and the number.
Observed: °C -4
